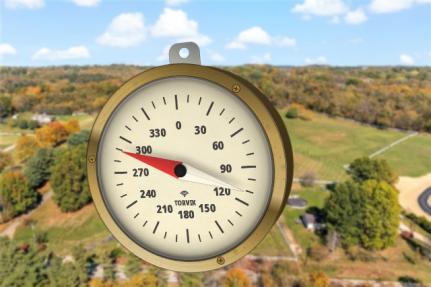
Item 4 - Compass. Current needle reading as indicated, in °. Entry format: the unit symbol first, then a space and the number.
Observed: ° 290
